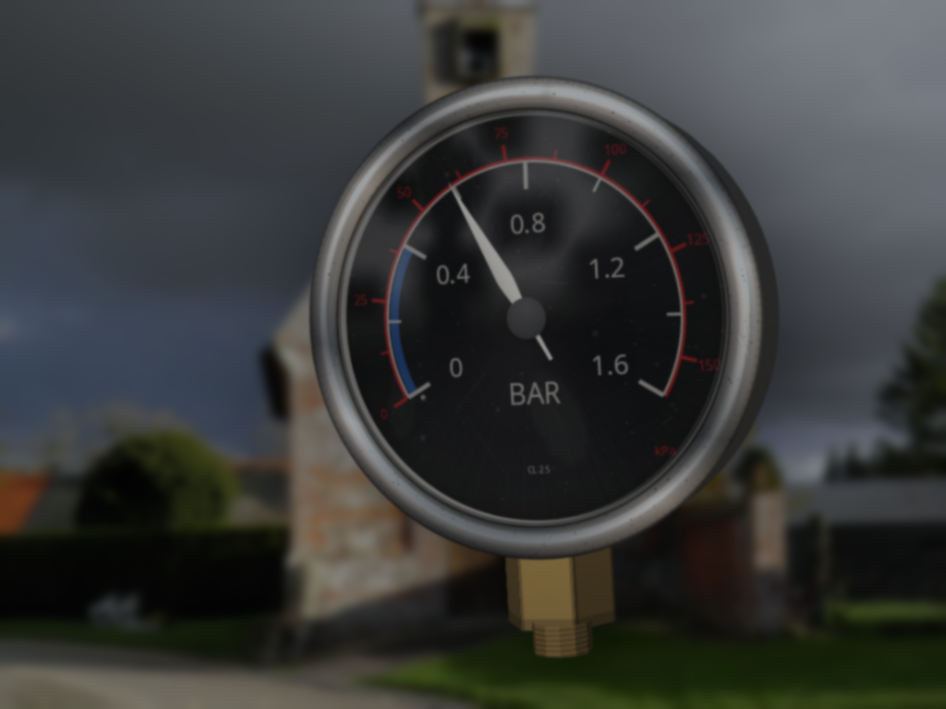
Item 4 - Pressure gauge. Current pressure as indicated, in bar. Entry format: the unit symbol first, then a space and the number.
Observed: bar 0.6
